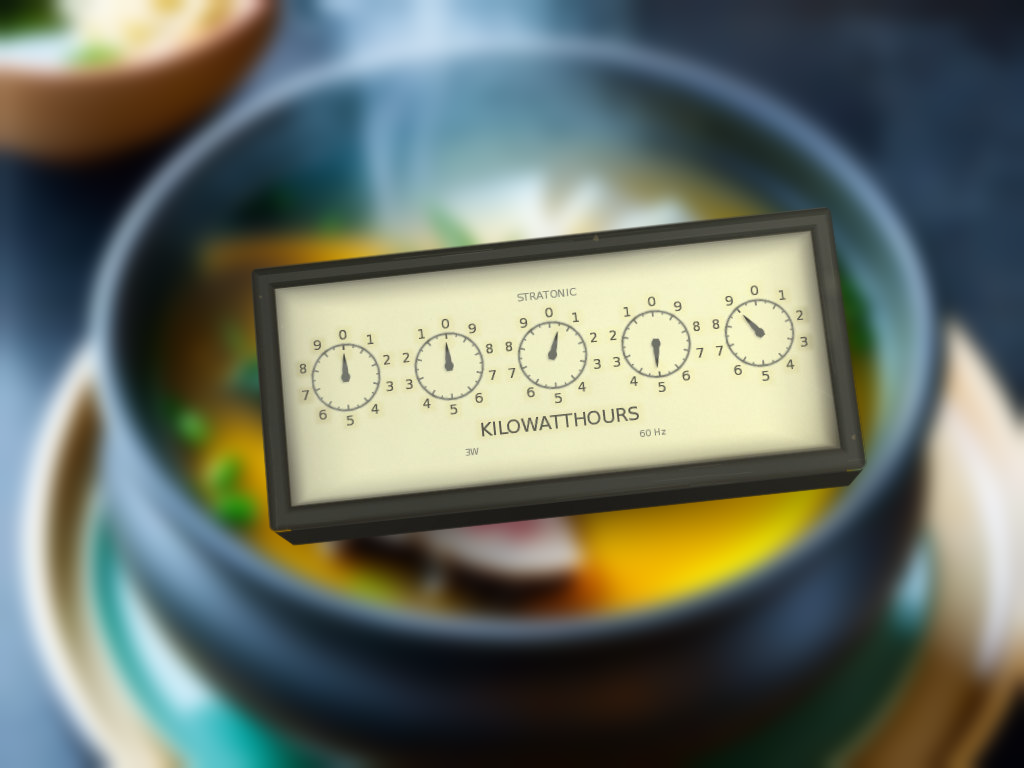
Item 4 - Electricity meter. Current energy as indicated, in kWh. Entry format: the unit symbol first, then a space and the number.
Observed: kWh 49
